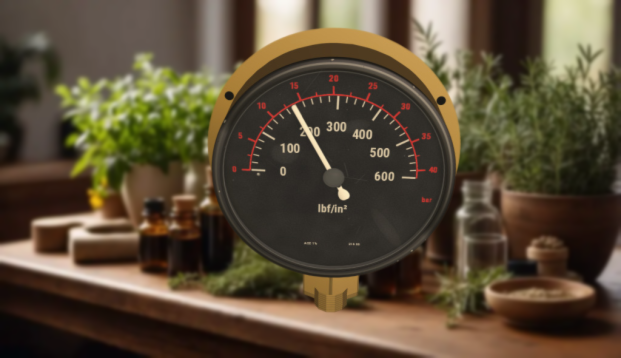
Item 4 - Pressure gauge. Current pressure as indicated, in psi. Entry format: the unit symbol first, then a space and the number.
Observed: psi 200
